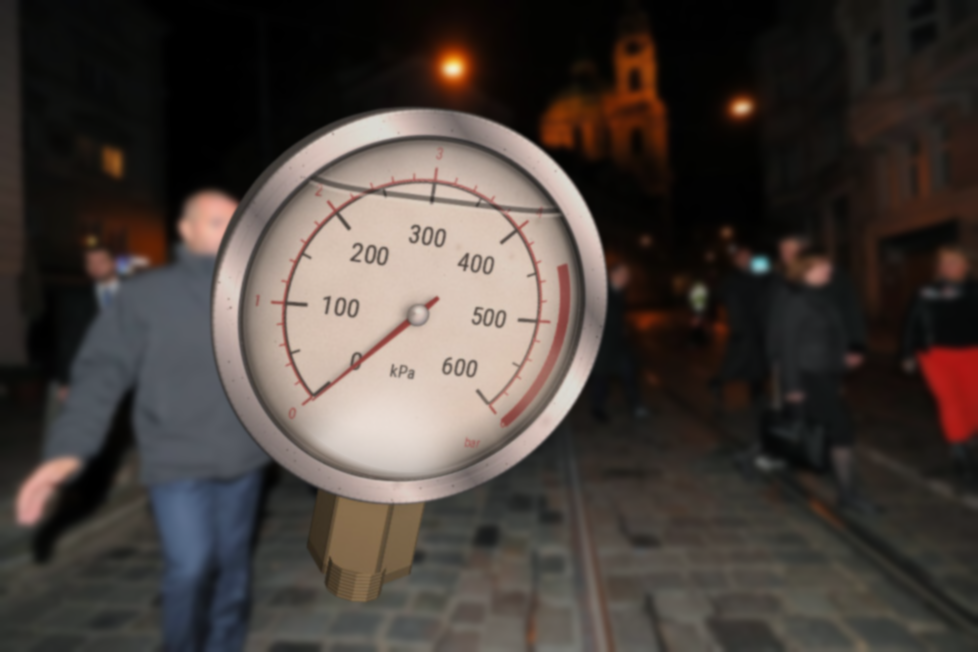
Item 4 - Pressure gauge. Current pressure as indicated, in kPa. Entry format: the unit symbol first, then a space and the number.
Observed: kPa 0
